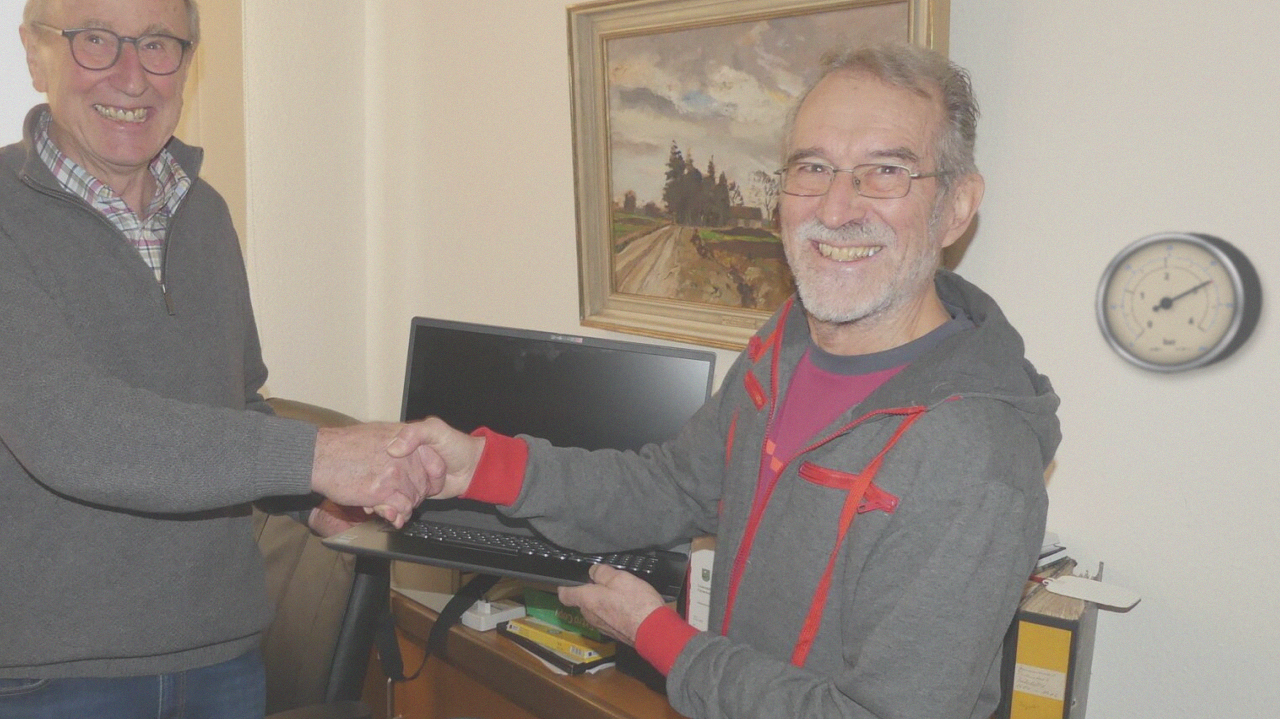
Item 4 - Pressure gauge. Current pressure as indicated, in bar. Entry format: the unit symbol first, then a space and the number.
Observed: bar 3
